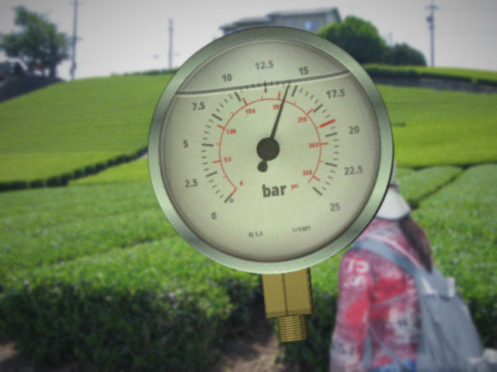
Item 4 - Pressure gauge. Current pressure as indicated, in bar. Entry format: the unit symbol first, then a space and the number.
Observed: bar 14.5
